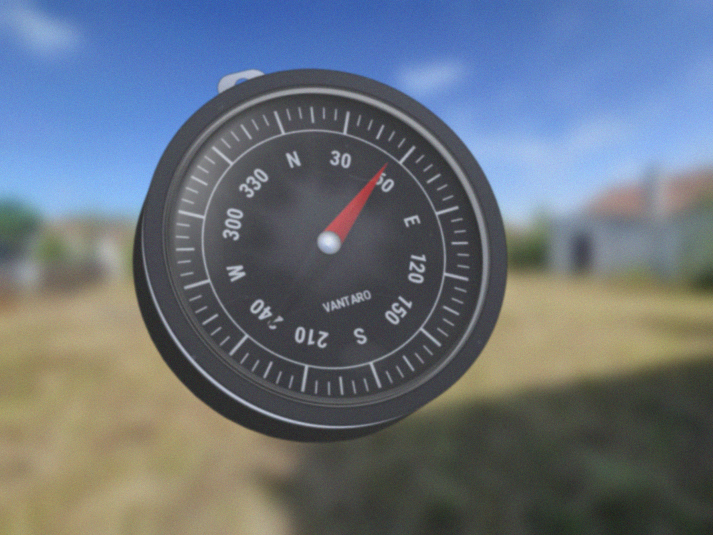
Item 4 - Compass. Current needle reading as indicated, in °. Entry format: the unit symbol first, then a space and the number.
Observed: ° 55
